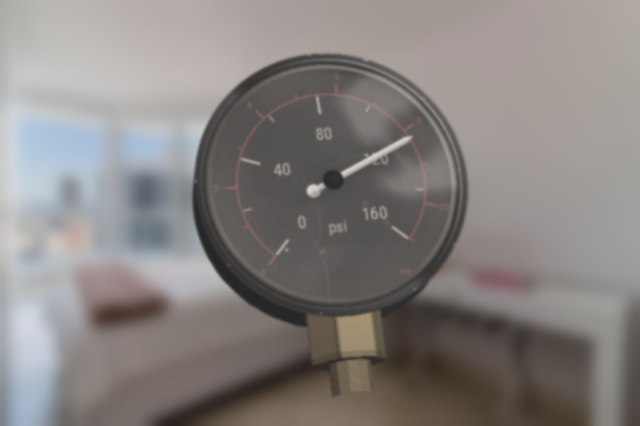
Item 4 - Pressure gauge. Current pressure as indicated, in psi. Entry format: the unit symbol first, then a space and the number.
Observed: psi 120
